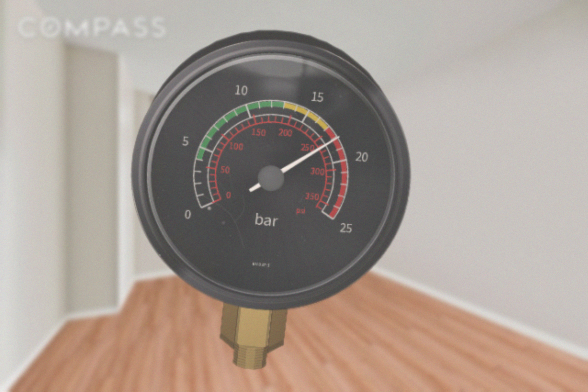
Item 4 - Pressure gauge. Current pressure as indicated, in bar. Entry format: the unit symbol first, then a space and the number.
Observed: bar 18
